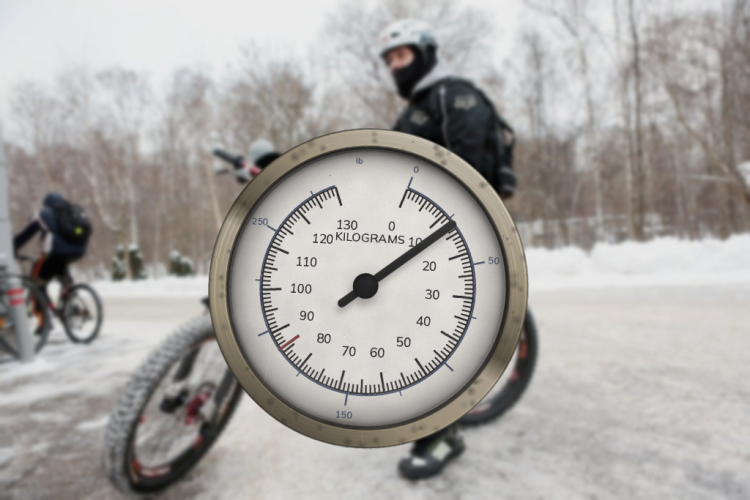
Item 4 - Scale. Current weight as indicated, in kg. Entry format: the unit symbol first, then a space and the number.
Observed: kg 13
